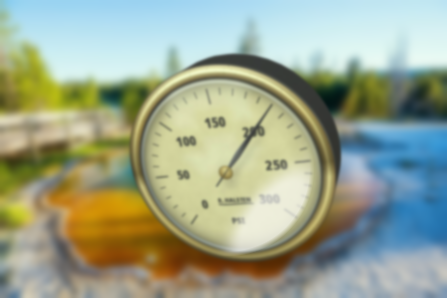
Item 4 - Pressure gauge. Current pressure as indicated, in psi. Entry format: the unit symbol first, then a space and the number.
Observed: psi 200
